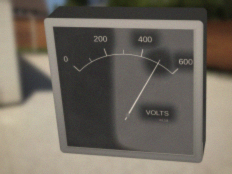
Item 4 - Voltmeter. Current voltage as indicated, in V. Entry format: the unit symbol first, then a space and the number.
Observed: V 500
